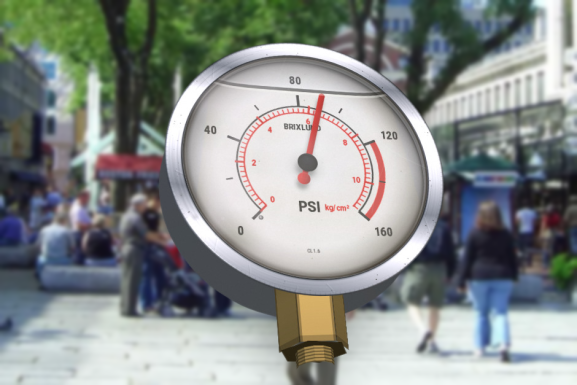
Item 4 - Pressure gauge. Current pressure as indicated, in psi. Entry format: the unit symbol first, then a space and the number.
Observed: psi 90
